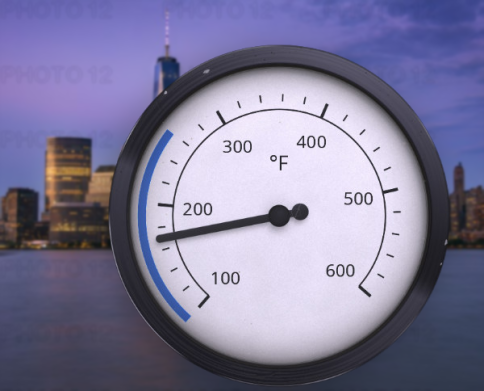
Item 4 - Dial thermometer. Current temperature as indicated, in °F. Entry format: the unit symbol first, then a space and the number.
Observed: °F 170
